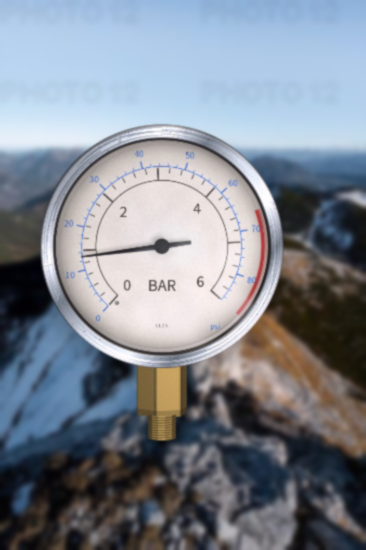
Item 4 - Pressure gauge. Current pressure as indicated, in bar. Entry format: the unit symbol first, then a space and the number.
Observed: bar 0.9
